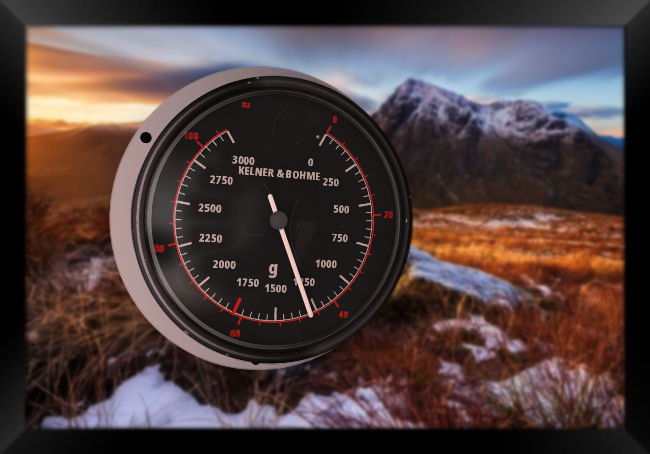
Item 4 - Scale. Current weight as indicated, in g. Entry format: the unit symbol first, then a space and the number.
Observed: g 1300
